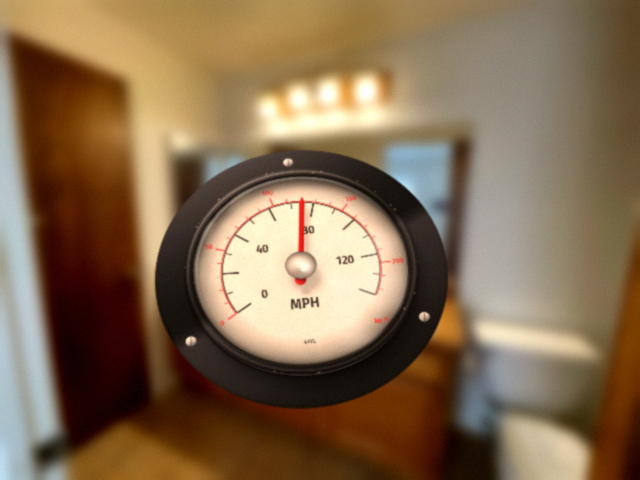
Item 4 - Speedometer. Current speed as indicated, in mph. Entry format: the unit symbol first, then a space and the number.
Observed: mph 75
